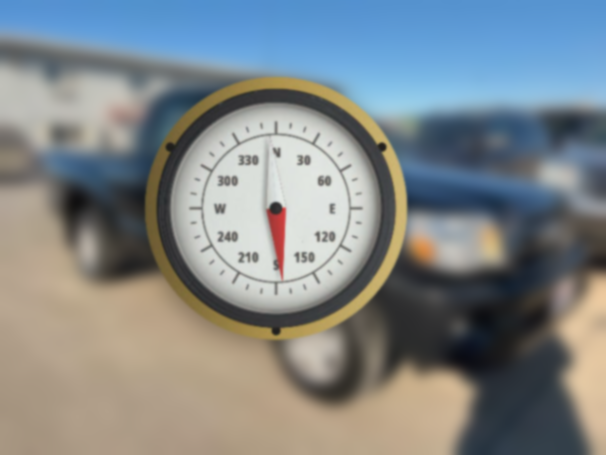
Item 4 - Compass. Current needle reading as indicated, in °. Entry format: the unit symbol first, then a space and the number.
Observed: ° 175
